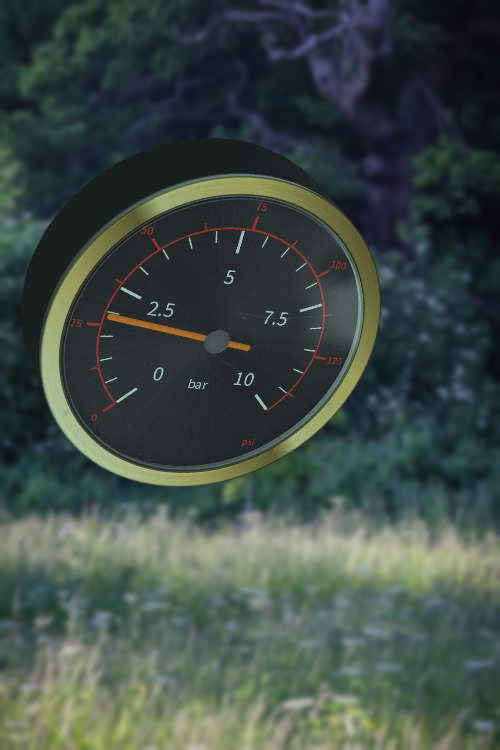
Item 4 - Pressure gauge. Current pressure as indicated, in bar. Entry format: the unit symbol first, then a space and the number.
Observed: bar 2
